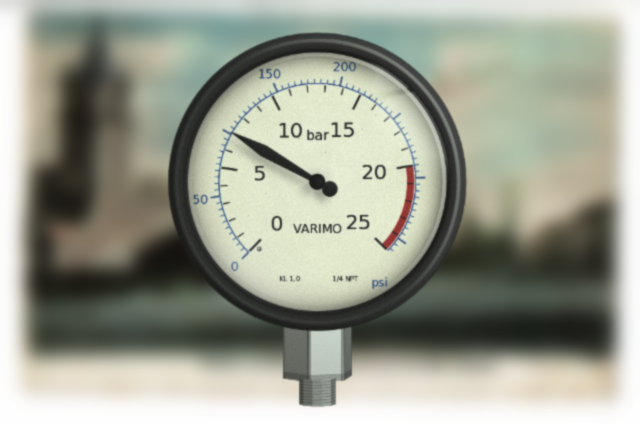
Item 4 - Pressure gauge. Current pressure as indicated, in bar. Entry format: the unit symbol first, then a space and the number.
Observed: bar 7
